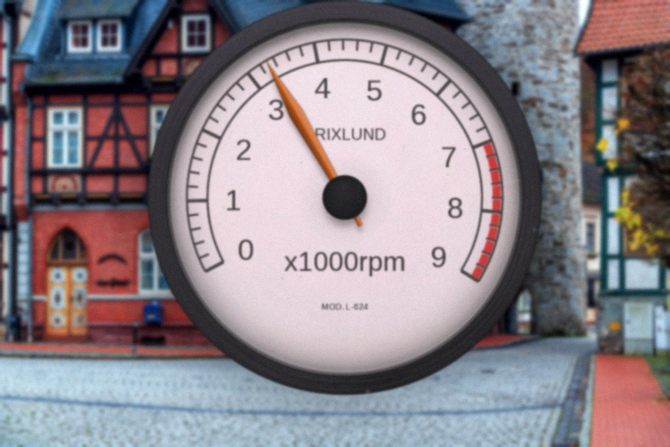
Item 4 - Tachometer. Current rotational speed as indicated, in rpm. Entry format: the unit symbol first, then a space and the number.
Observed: rpm 3300
